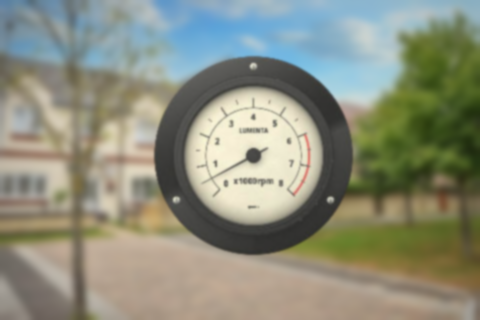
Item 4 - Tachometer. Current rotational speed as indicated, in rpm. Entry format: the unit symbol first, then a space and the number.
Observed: rpm 500
